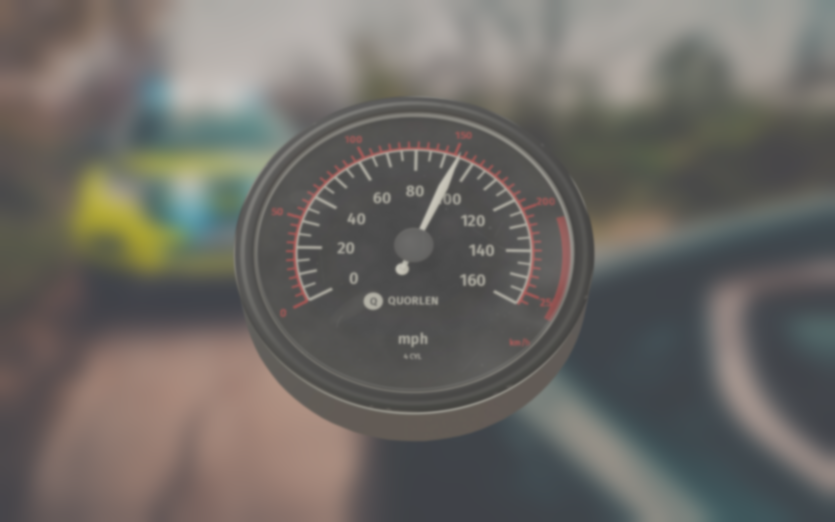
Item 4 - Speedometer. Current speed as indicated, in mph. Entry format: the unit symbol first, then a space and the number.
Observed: mph 95
